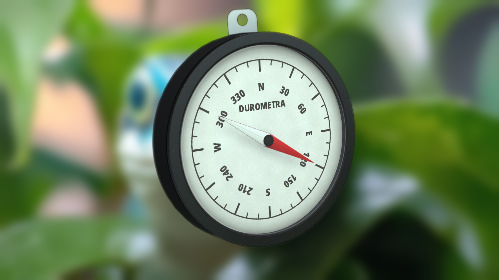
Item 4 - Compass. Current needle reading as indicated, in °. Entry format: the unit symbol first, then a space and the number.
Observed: ° 120
